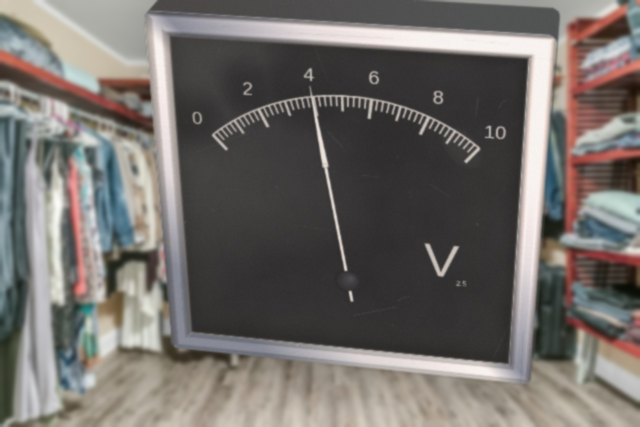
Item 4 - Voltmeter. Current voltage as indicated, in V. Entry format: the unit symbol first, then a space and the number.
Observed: V 4
